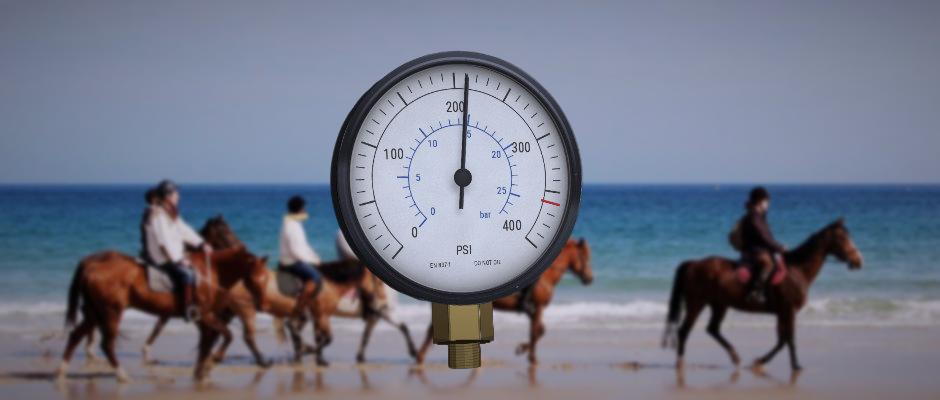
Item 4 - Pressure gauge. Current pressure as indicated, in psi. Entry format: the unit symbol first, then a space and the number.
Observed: psi 210
